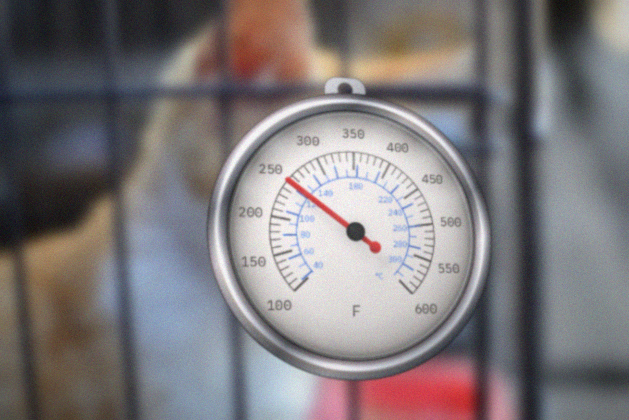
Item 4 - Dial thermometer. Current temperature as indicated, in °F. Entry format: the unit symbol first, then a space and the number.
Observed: °F 250
